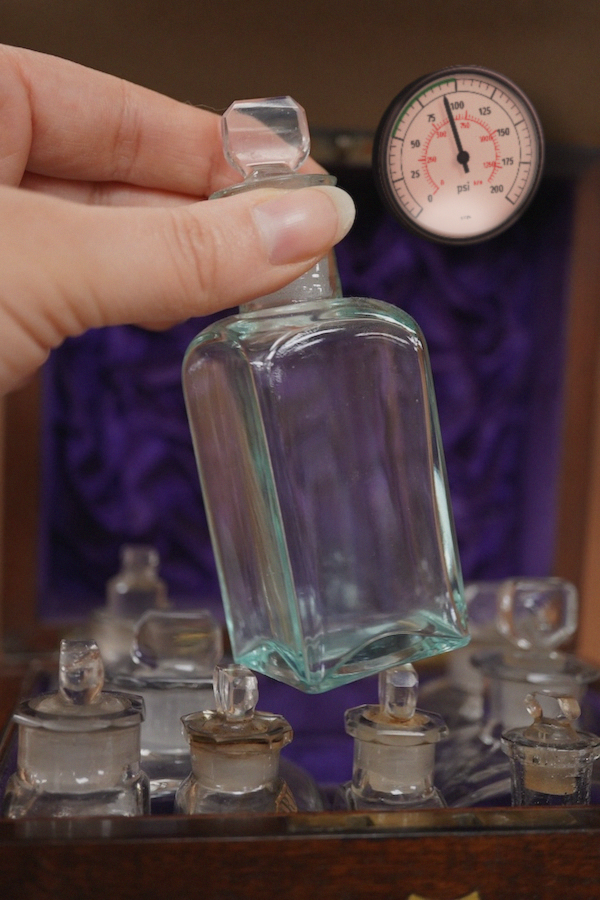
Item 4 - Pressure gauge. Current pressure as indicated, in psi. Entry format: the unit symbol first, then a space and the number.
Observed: psi 90
